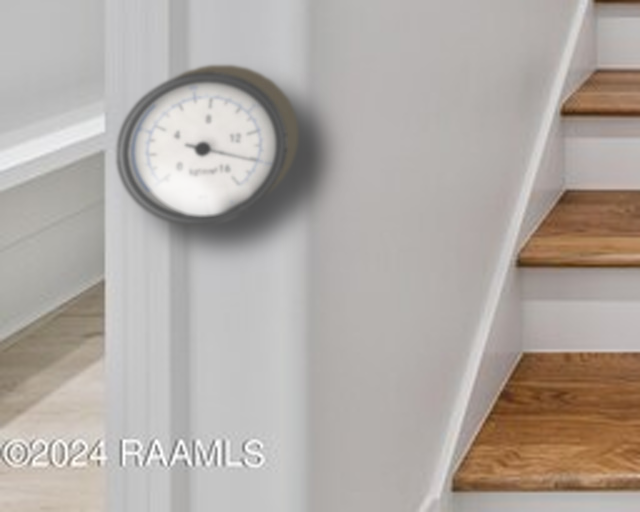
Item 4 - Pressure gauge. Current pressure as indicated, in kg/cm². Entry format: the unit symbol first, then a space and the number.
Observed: kg/cm² 14
